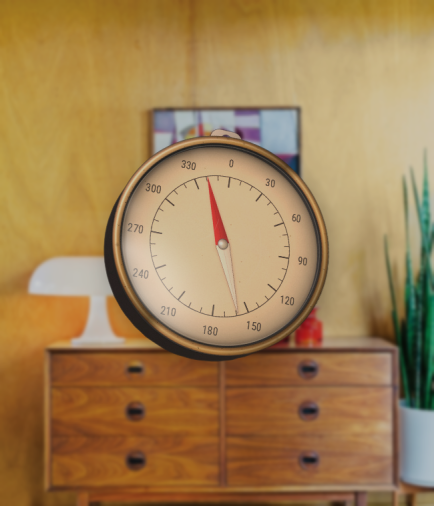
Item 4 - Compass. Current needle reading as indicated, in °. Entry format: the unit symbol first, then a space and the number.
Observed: ° 340
